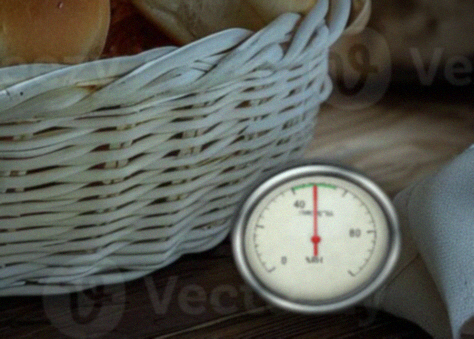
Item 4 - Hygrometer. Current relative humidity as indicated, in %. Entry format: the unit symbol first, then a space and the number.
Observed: % 48
